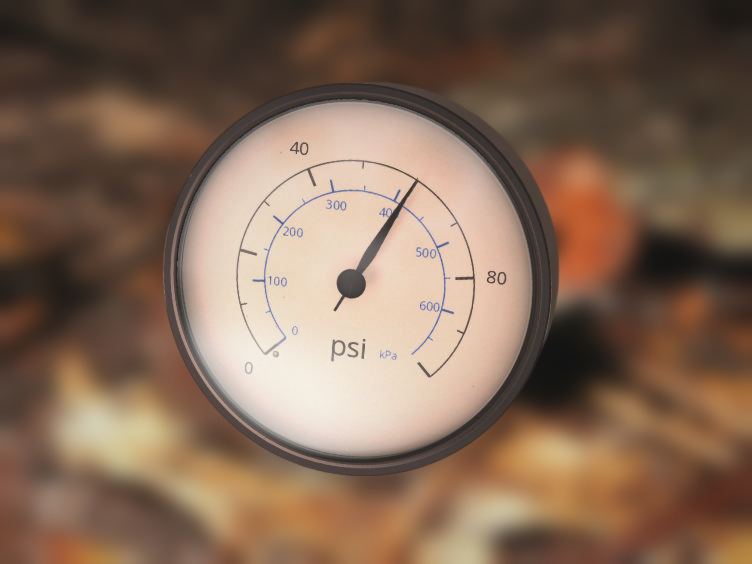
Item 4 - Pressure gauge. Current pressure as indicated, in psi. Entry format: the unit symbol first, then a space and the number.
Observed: psi 60
